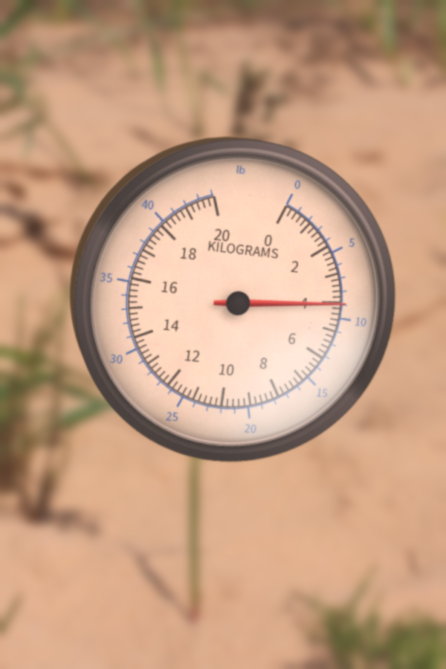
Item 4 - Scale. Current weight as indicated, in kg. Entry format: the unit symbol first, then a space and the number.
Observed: kg 4
